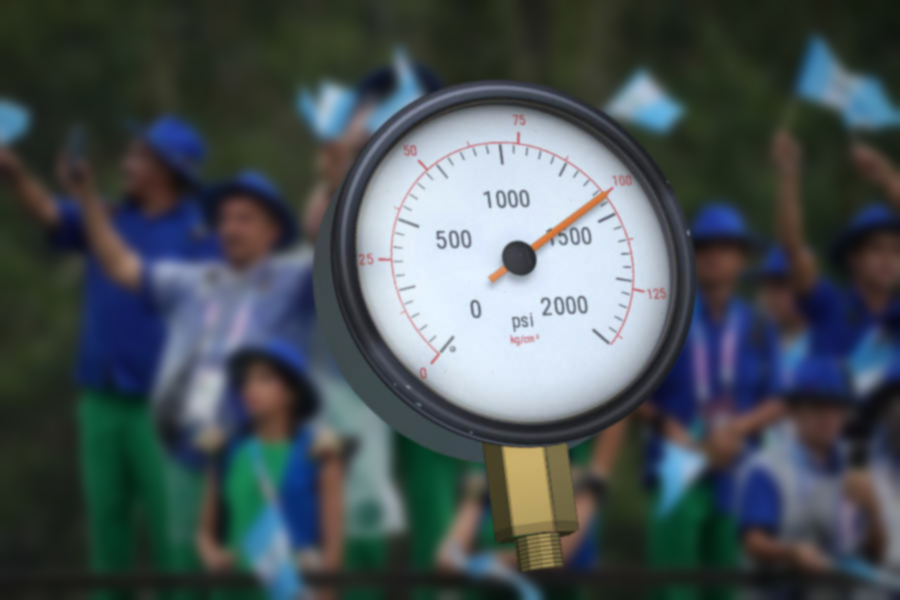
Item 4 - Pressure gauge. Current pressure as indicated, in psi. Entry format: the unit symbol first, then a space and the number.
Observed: psi 1425
